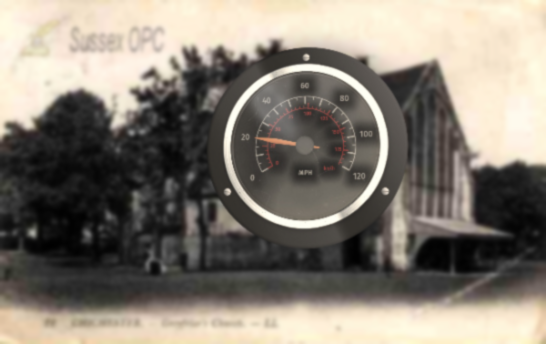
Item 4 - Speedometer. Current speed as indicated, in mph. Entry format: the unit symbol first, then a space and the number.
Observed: mph 20
